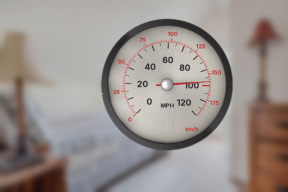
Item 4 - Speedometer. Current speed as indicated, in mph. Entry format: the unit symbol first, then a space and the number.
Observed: mph 97.5
